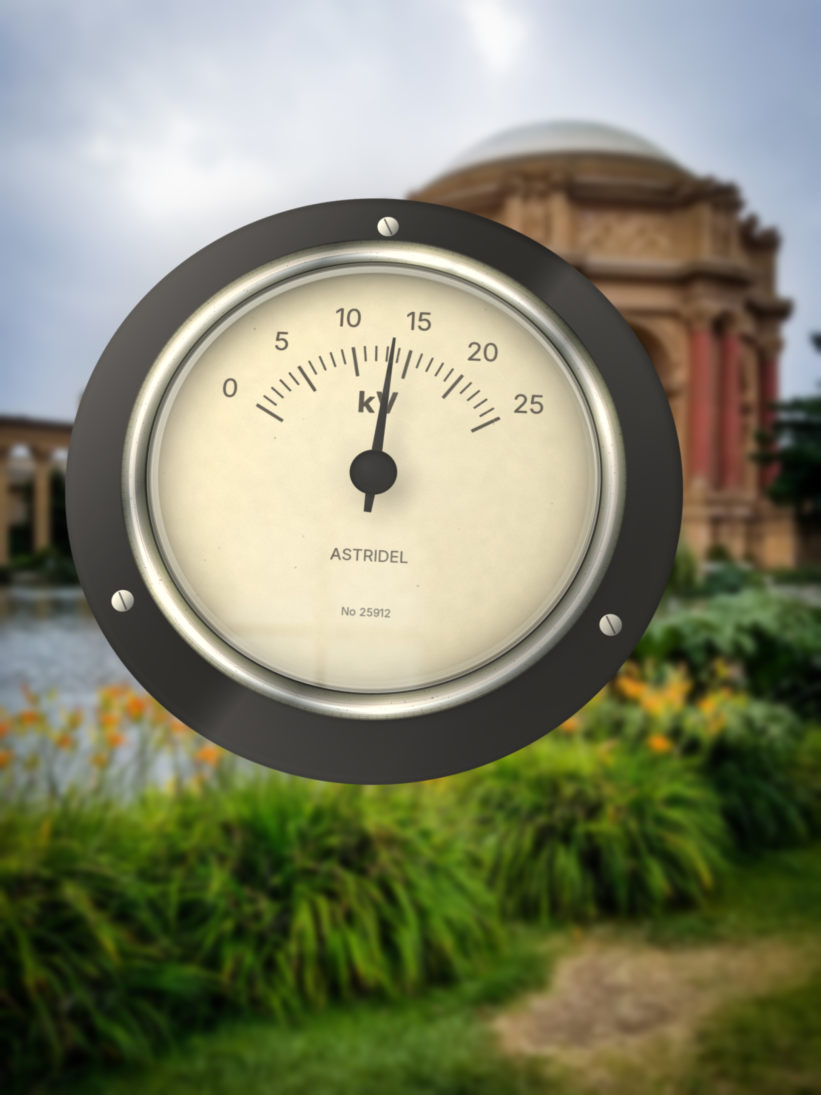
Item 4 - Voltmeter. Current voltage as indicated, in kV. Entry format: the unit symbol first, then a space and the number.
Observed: kV 13.5
